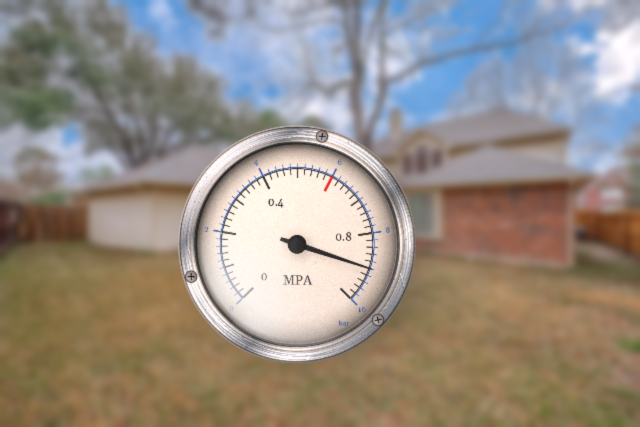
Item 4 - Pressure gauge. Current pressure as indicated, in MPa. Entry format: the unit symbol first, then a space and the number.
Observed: MPa 0.9
